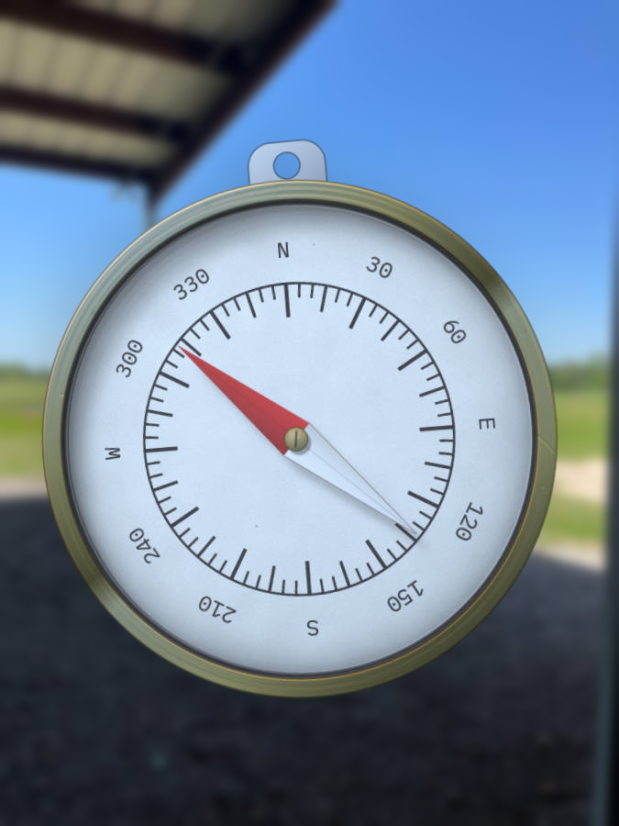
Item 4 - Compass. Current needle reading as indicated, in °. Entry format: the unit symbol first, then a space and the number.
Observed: ° 312.5
